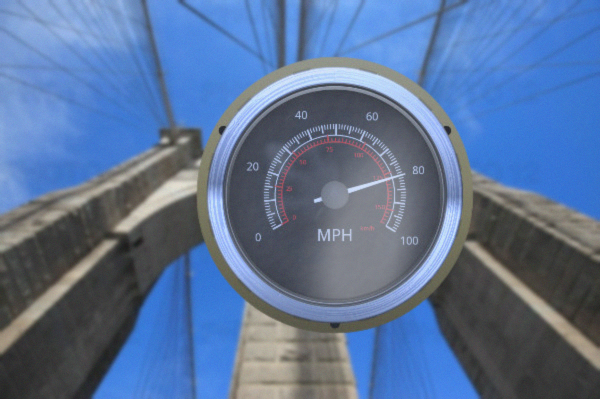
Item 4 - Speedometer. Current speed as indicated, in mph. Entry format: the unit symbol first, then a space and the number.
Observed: mph 80
